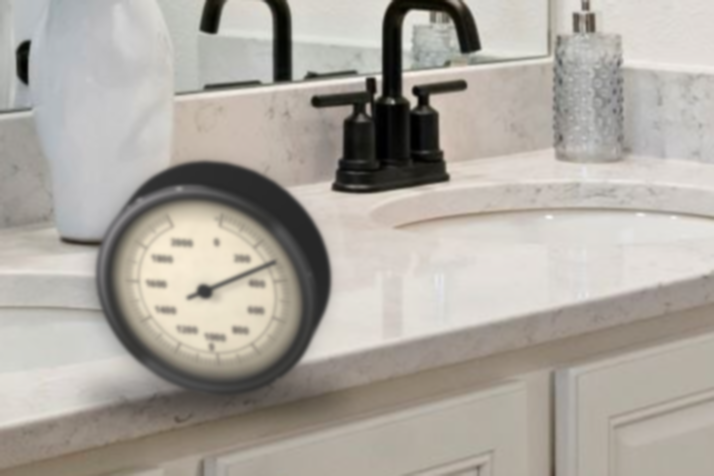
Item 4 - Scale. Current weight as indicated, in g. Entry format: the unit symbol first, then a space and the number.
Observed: g 300
